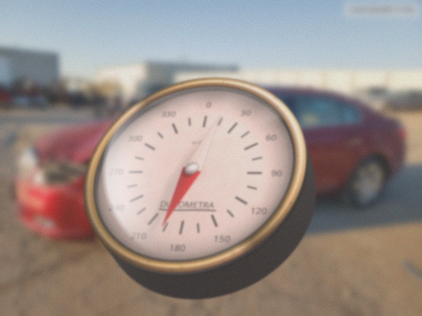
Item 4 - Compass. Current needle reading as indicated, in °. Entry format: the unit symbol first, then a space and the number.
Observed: ° 195
